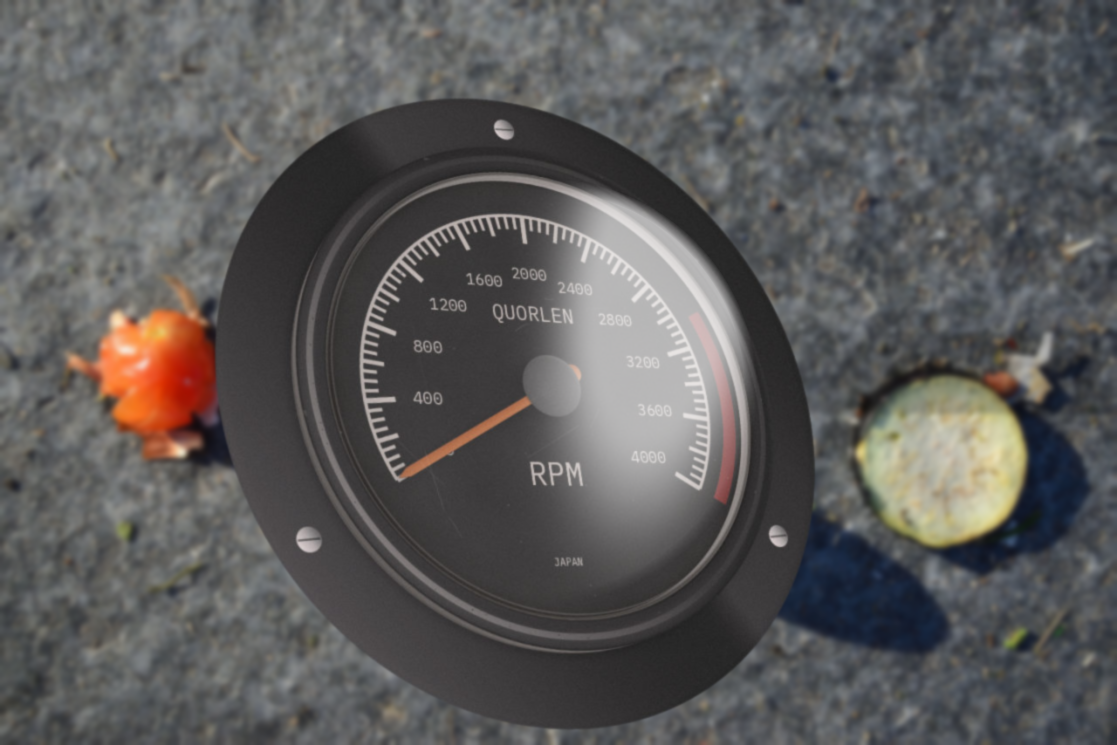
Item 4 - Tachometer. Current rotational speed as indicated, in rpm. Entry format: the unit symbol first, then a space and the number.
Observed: rpm 0
